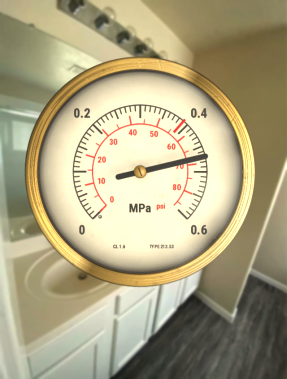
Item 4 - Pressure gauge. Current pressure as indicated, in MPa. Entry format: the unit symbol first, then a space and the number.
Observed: MPa 0.47
